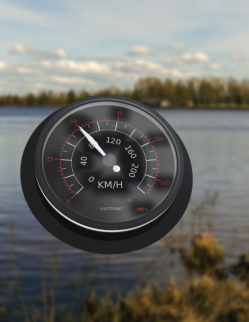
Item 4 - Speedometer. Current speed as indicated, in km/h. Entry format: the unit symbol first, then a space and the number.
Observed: km/h 80
